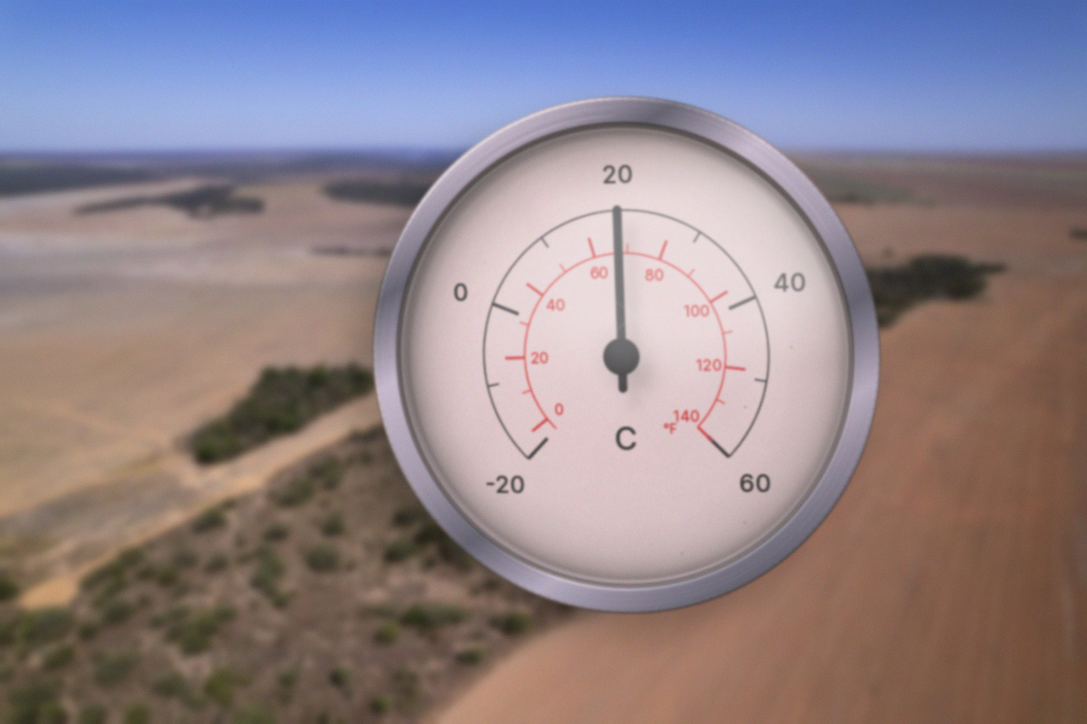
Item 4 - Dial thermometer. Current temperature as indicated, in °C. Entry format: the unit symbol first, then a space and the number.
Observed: °C 20
